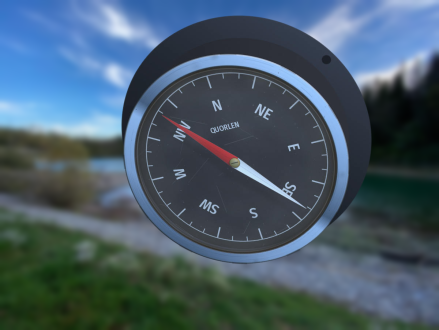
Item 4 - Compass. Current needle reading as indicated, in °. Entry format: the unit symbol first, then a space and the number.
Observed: ° 320
